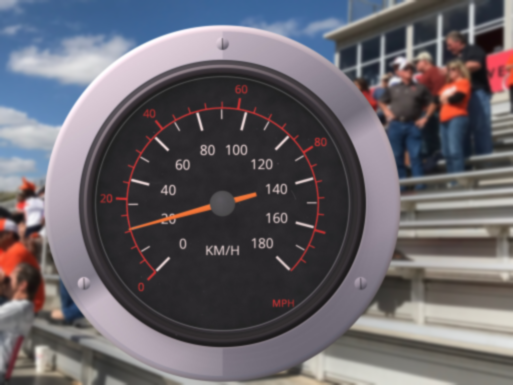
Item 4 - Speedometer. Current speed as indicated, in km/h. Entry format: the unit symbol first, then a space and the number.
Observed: km/h 20
